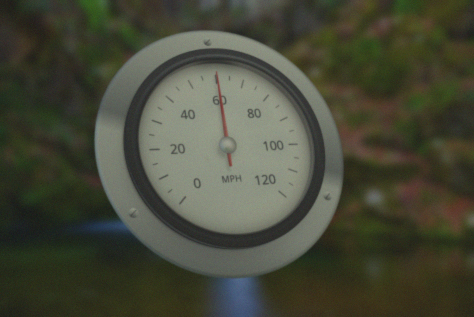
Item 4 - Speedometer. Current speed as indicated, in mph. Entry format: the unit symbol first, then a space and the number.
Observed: mph 60
